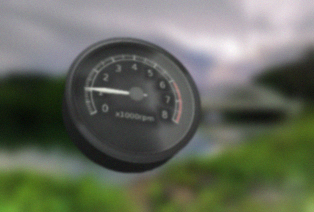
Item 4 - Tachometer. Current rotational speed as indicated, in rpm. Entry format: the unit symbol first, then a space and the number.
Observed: rpm 1000
